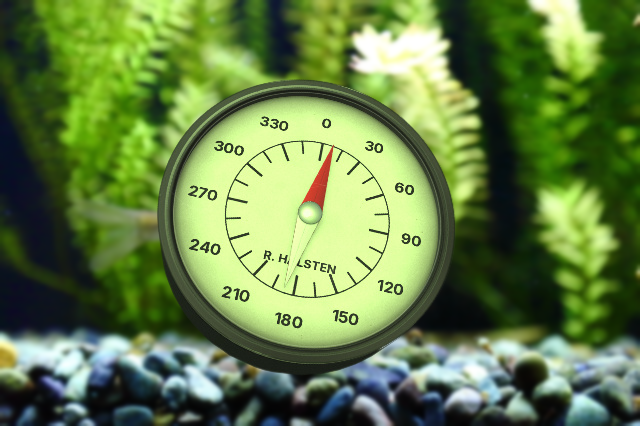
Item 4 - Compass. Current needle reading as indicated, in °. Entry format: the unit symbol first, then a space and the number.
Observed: ° 7.5
